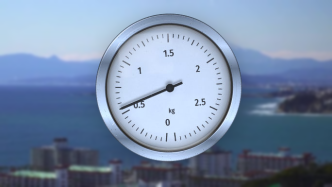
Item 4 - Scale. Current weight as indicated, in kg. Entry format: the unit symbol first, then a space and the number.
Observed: kg 0.55
